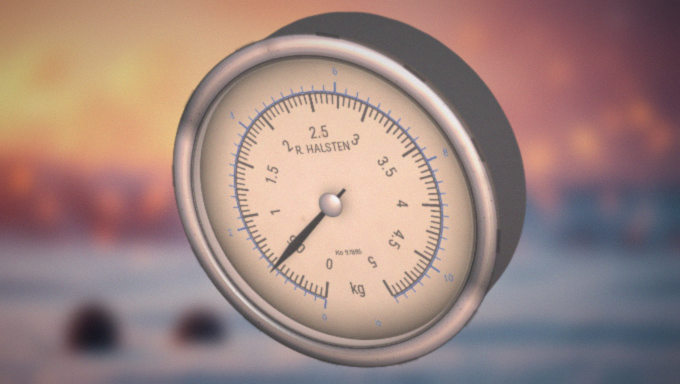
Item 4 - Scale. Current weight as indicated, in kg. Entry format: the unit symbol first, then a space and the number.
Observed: kg 0.5
